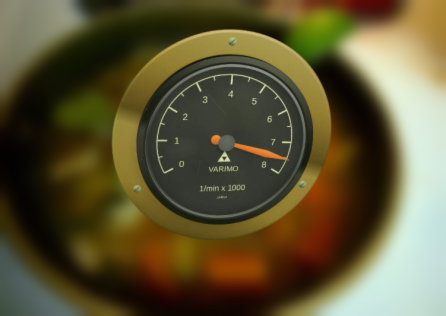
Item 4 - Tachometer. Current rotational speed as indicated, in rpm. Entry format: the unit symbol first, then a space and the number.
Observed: rpm 7500
